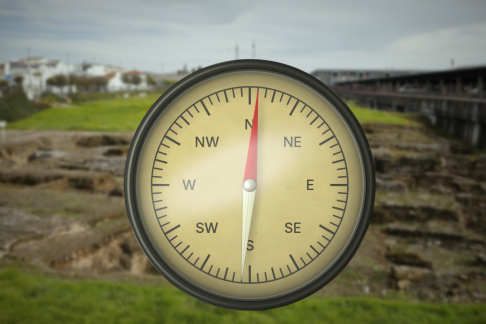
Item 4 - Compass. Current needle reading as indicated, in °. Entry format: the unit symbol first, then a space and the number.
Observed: ° 5
